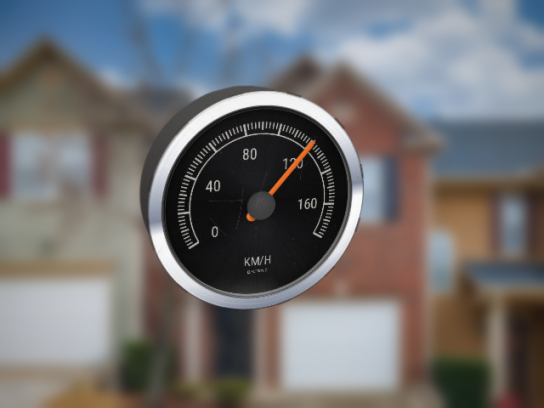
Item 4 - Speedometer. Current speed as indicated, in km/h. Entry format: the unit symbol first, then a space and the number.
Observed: km/h 120
